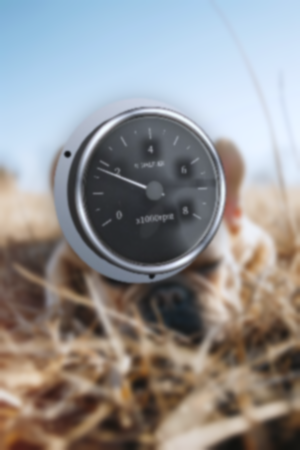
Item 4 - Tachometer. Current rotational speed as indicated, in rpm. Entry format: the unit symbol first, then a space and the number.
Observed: rpm 1750
